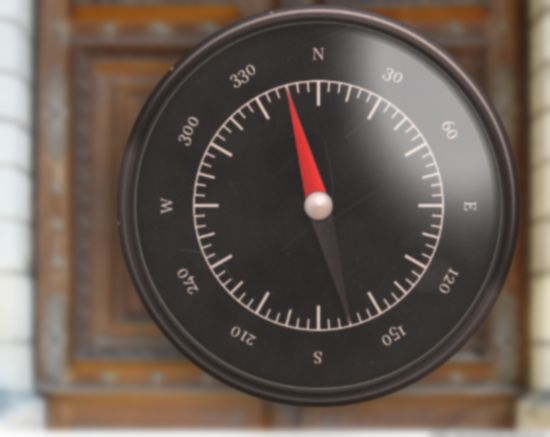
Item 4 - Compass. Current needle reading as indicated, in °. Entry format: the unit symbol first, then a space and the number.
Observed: ° 345
